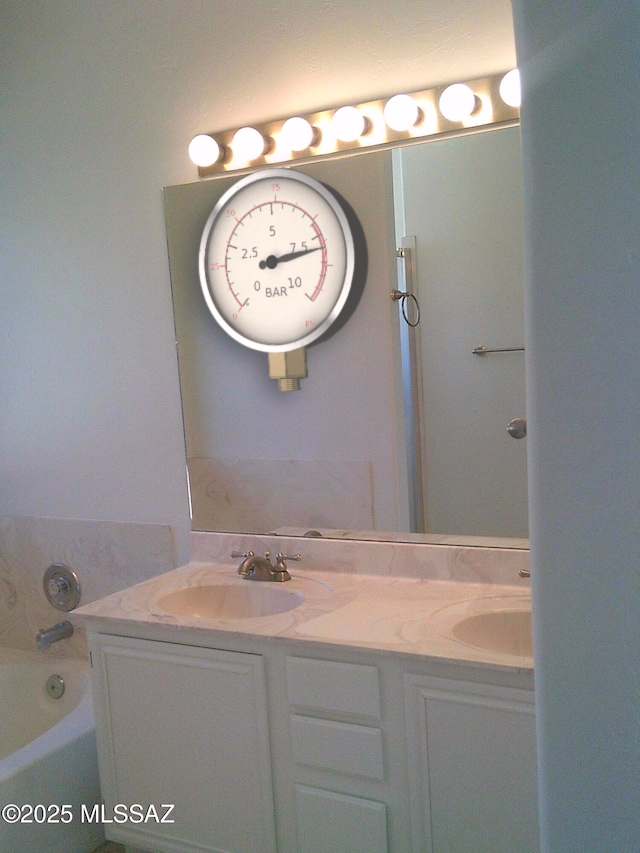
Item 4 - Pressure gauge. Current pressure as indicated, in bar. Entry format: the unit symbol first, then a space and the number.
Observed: bar 8
